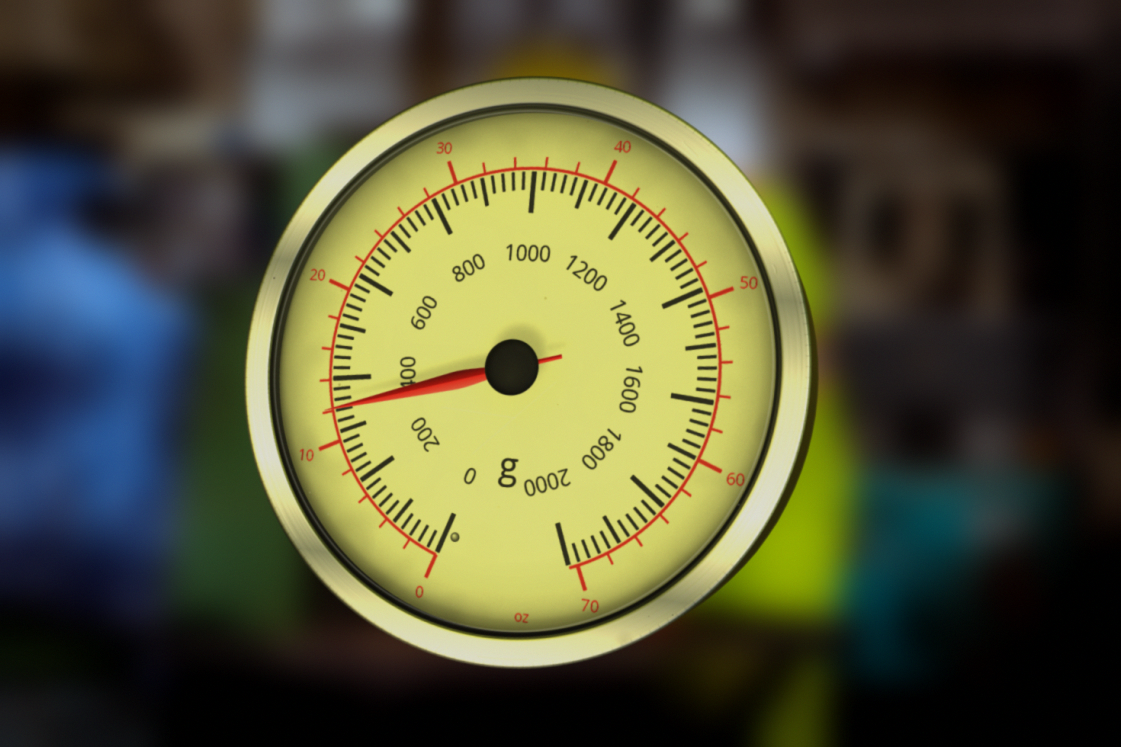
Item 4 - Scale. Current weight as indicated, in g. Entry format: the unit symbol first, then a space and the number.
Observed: g 340
